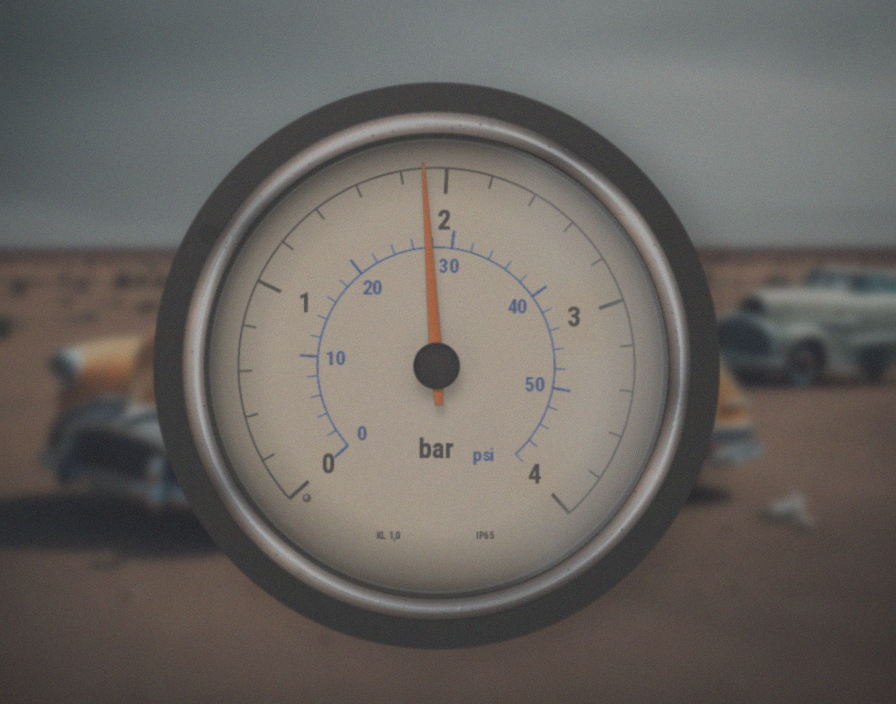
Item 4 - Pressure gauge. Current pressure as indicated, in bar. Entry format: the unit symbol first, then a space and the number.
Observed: bar 1.9
